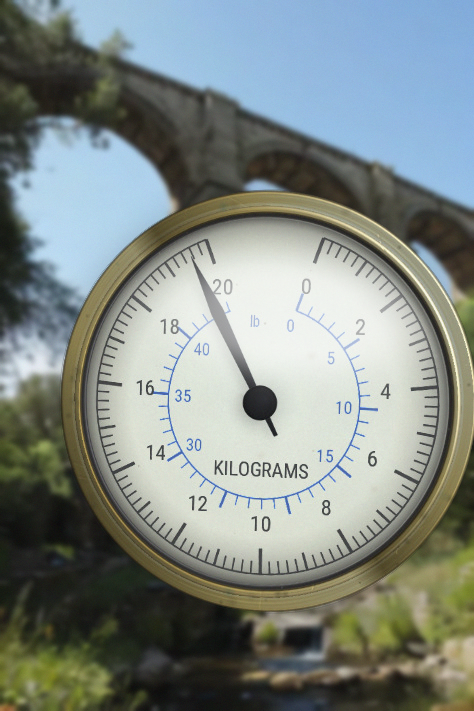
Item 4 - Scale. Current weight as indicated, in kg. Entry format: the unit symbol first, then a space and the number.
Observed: kg 19.6
